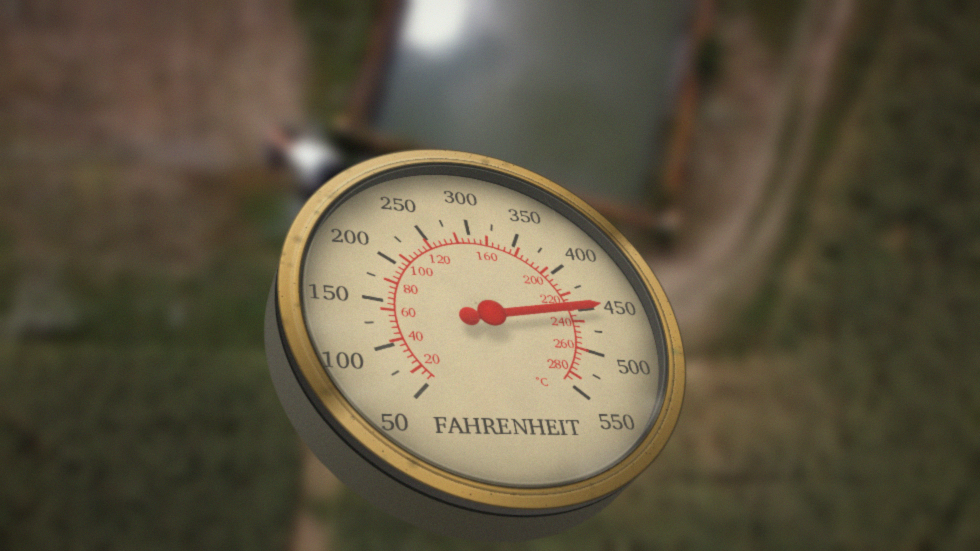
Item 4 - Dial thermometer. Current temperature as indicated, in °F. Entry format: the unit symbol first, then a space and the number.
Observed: °F 450
